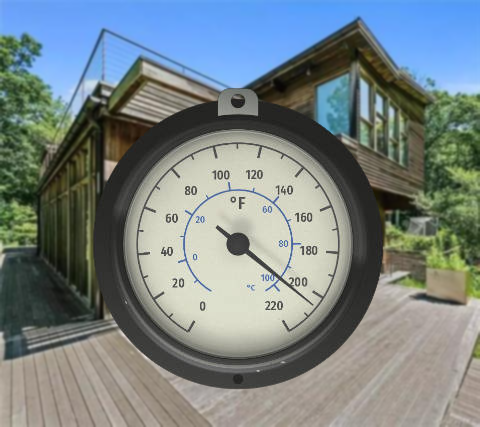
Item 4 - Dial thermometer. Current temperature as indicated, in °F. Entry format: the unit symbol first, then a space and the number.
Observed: °F 205
